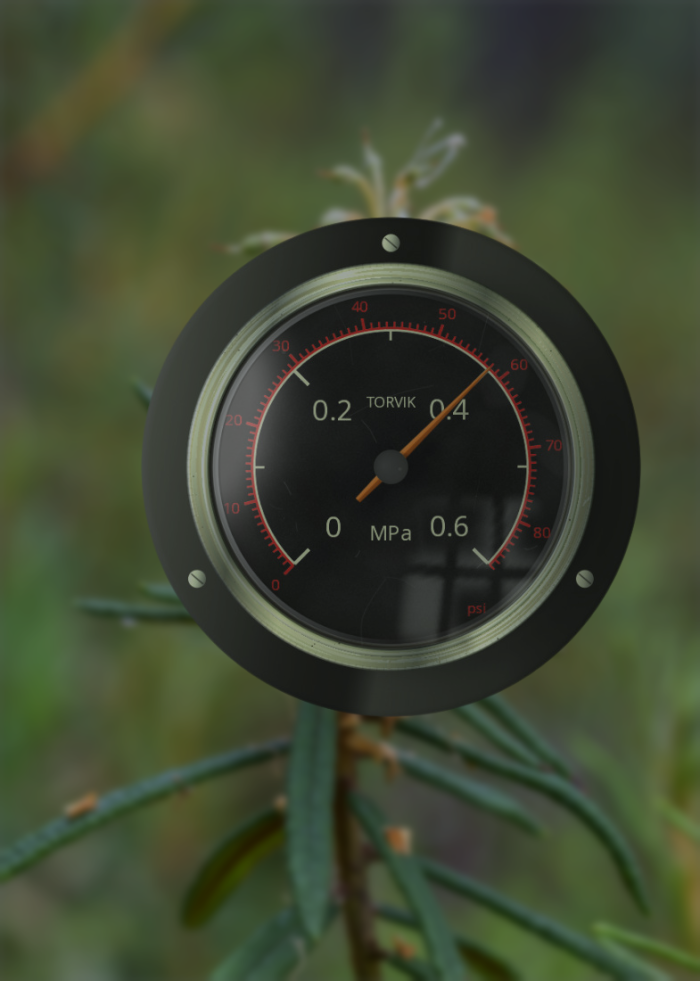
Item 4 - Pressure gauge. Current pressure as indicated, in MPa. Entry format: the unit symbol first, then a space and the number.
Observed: MPa 0.4
